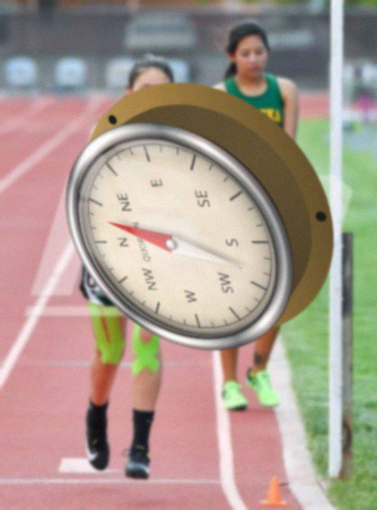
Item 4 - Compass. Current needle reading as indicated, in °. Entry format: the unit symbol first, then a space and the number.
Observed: ° 20
